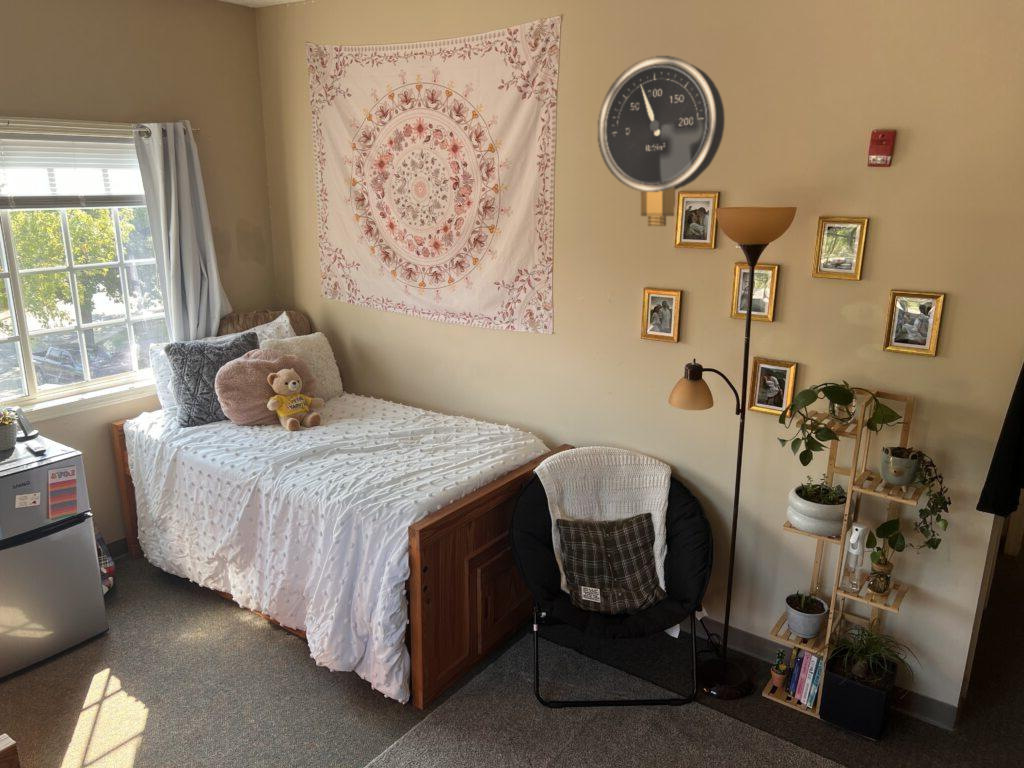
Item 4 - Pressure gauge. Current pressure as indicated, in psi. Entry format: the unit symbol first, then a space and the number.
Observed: psi 80
